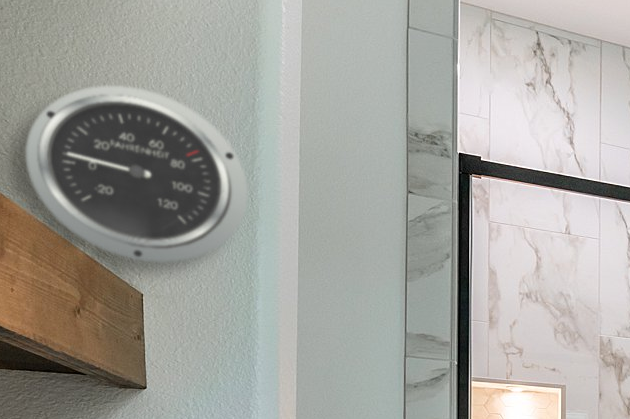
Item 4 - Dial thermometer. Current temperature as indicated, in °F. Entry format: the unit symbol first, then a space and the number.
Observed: °F 4
